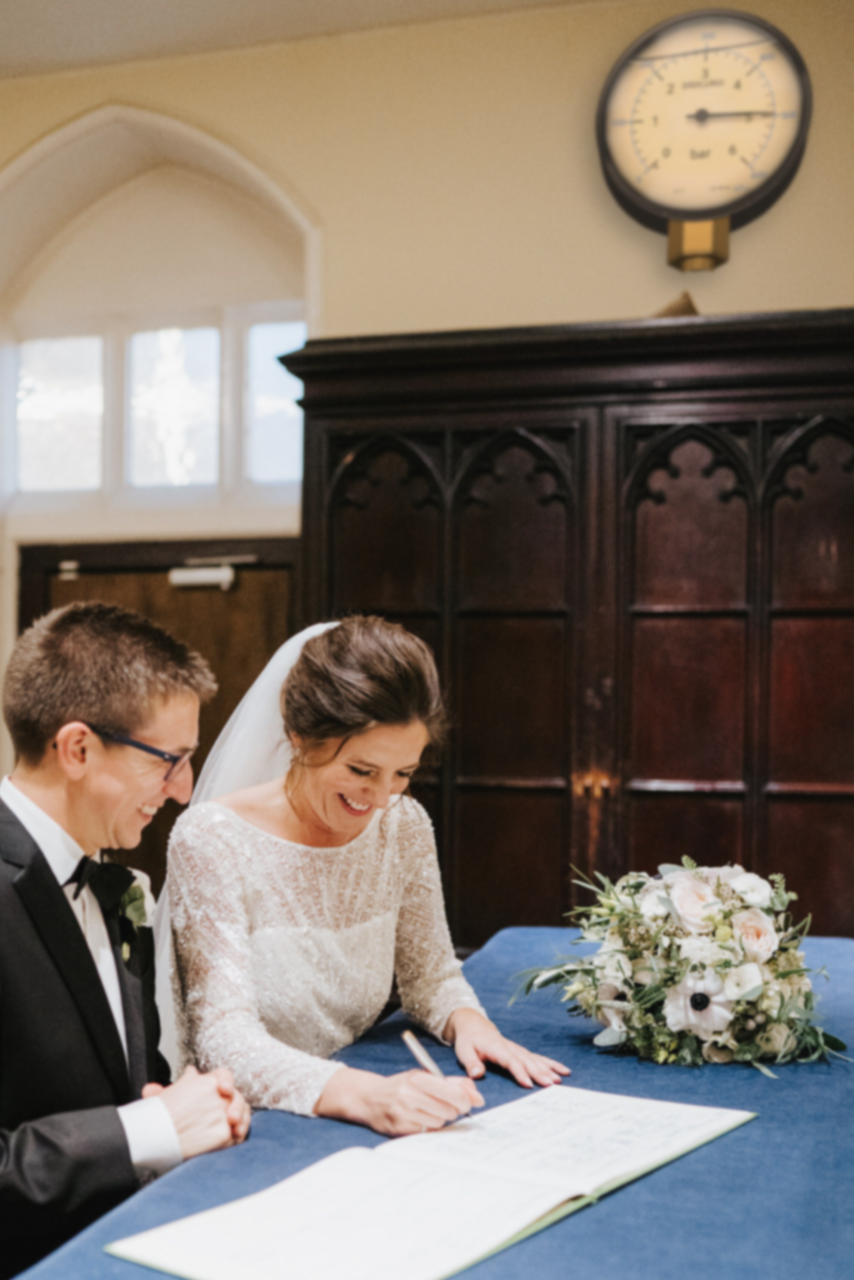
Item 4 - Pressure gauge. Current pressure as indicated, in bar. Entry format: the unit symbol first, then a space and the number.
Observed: bar 5
